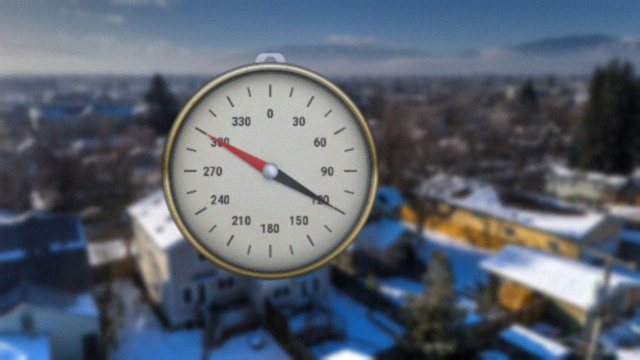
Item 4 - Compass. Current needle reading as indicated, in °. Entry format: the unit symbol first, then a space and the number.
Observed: ° 300
